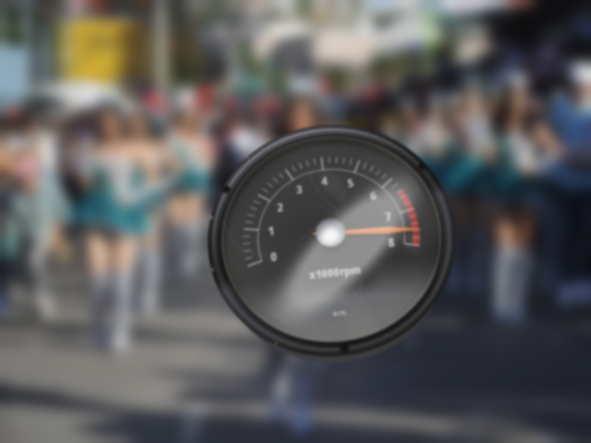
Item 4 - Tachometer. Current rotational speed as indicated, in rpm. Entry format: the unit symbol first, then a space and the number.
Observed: rpm 7600
